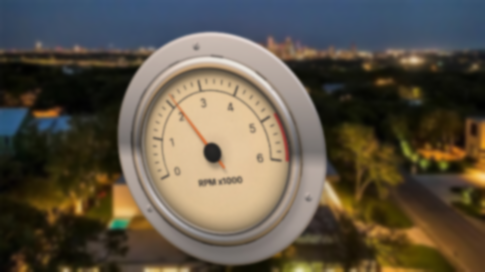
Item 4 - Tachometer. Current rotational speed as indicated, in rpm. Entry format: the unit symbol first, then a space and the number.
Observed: rpm 2200
